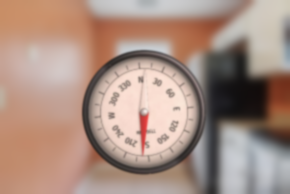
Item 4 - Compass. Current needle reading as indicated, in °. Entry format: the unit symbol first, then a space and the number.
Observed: ° 187.5
